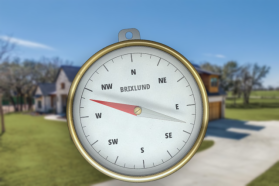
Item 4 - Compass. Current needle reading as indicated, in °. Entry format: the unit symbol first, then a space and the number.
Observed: ° 290
